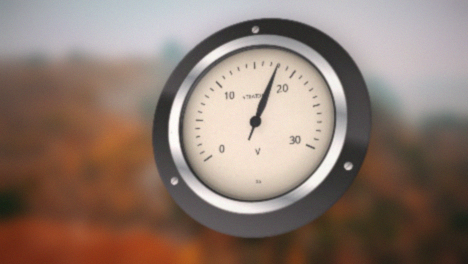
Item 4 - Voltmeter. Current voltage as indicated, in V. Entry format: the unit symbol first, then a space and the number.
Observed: V 18
